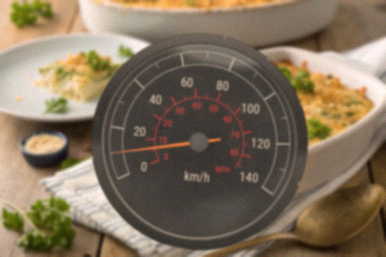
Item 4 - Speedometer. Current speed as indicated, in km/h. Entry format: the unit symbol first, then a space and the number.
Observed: km/h 10
